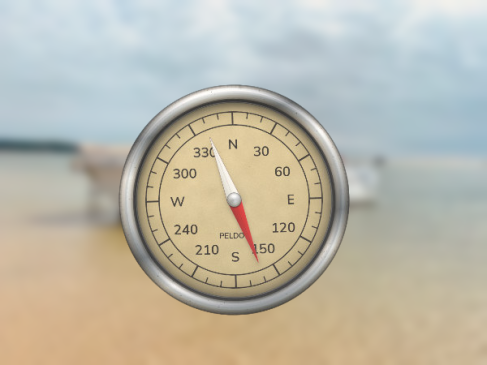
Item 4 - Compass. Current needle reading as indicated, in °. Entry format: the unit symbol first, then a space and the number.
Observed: ° 160
